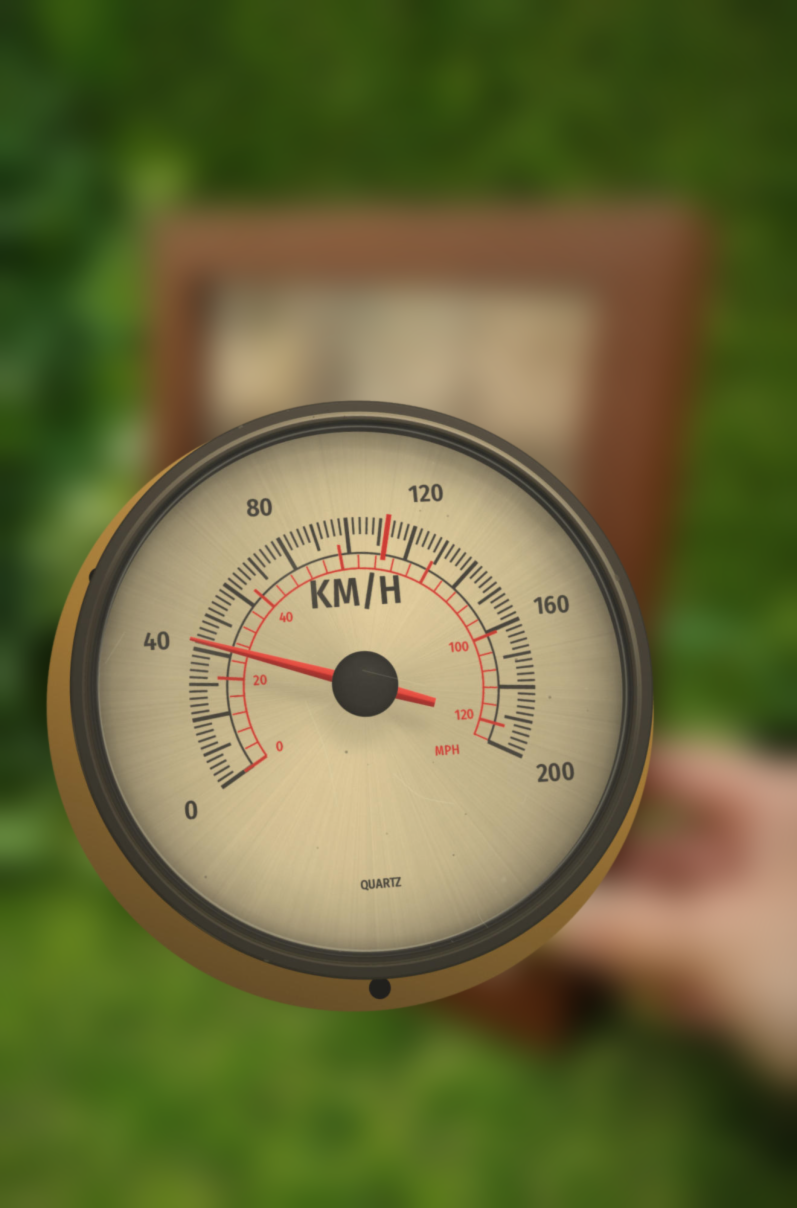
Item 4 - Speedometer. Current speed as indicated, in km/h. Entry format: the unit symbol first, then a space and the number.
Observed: km/h 42
